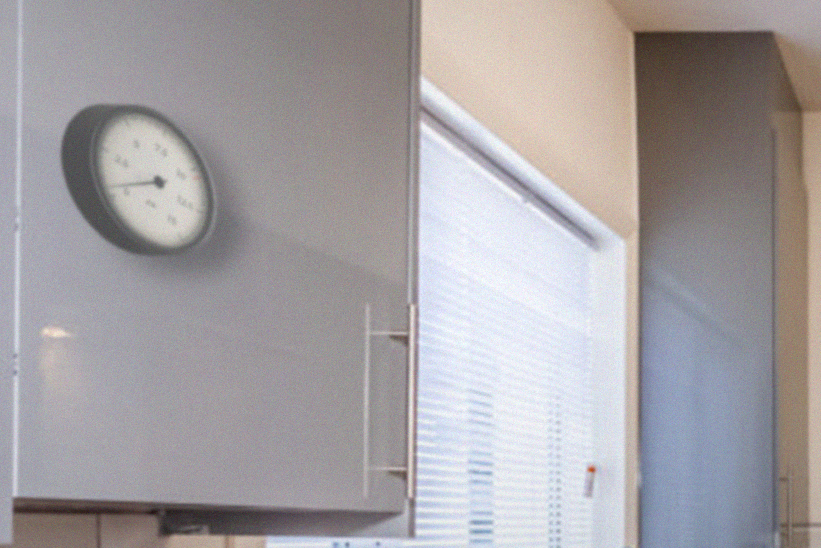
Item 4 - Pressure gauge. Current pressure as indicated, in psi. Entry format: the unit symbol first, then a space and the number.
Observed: psi 0.5
